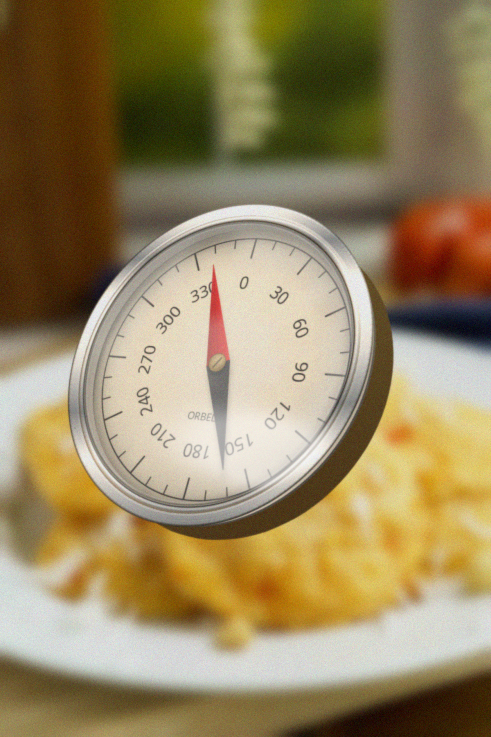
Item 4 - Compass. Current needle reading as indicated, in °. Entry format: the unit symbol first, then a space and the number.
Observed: ° 340
